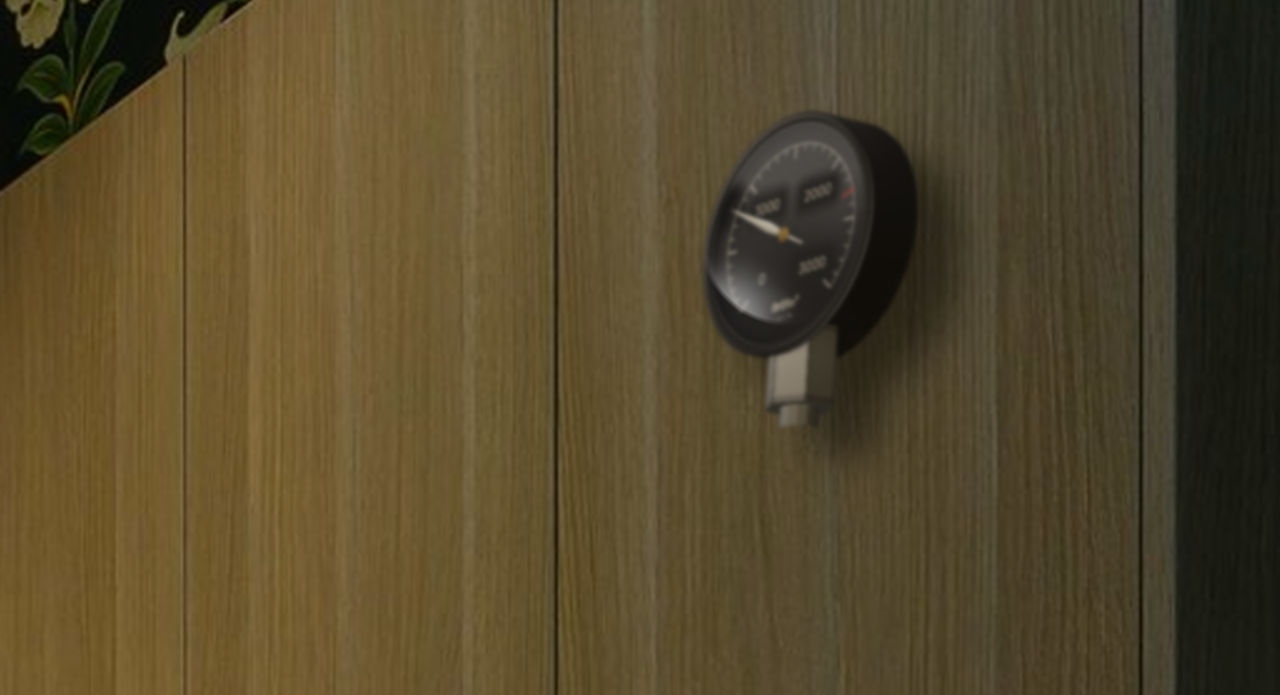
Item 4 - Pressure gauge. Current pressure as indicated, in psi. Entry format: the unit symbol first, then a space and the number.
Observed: psi 800
